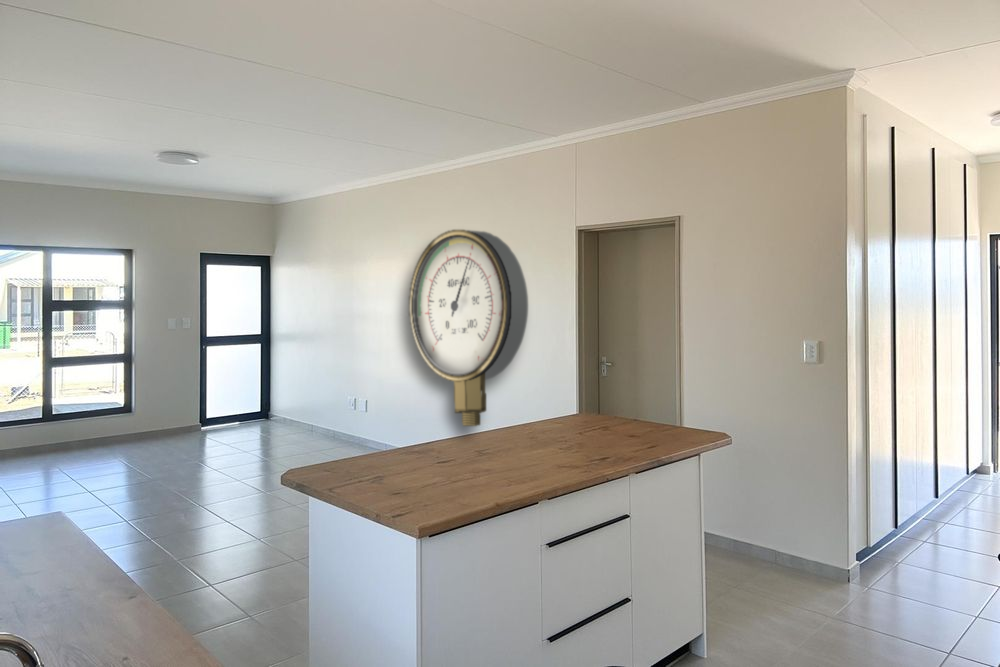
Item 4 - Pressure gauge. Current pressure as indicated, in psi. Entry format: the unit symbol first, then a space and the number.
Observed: psi 60
